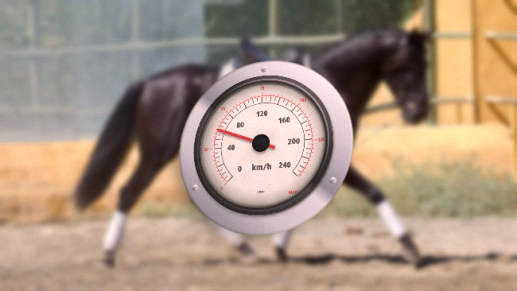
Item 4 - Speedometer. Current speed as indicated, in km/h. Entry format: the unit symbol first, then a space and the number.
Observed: km/h 60
